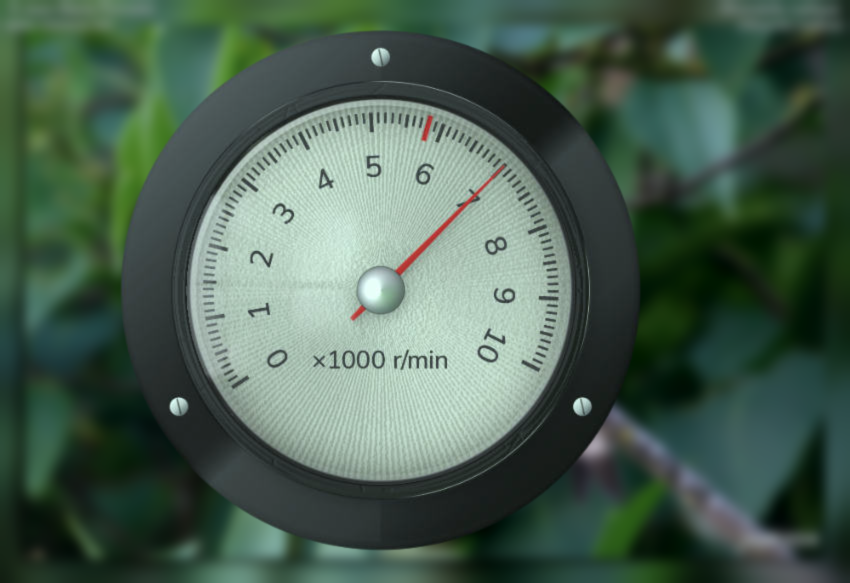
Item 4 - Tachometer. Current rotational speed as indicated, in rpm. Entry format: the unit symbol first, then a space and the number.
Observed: rpm 7000
